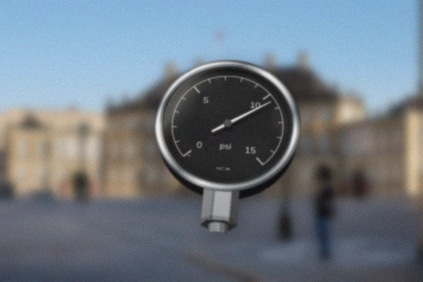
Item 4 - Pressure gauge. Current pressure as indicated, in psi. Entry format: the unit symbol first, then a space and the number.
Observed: psi 10.5
